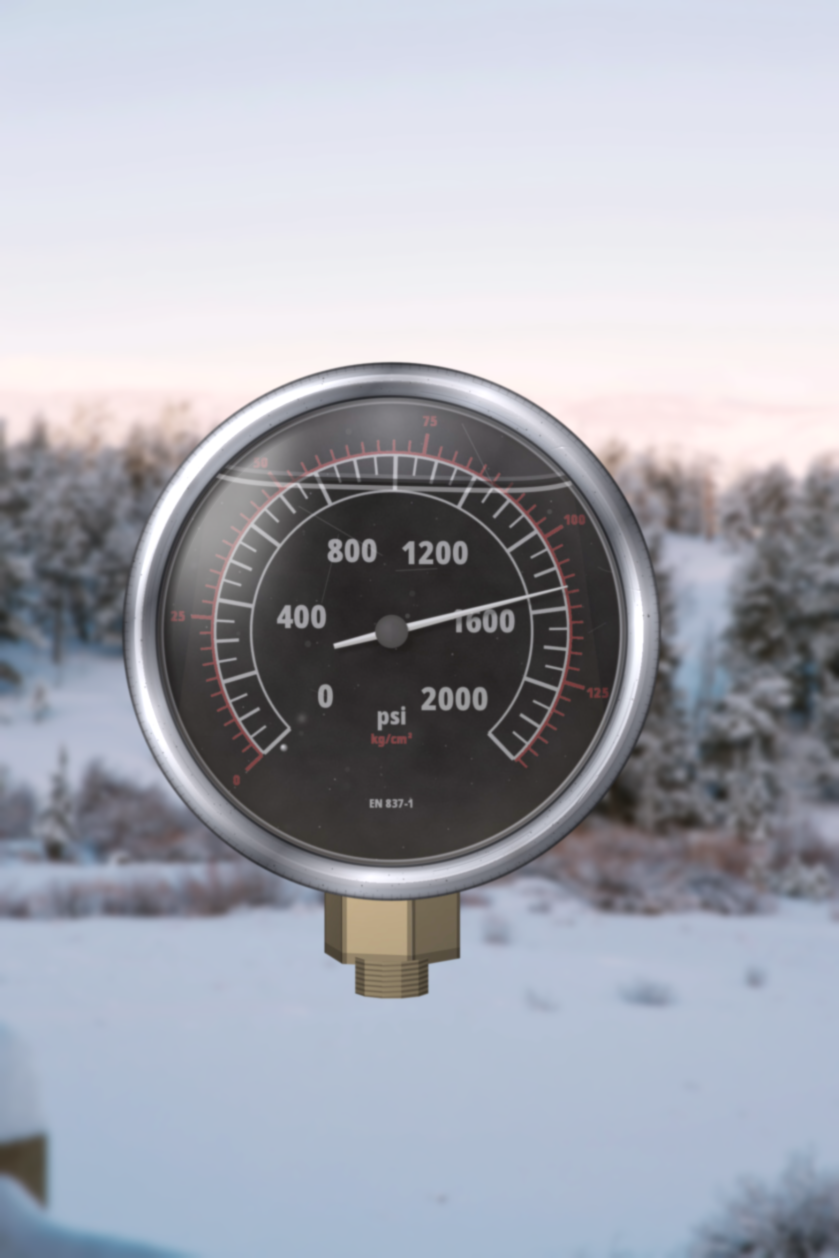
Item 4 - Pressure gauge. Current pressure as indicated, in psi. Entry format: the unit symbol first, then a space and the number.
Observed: psi 1550
